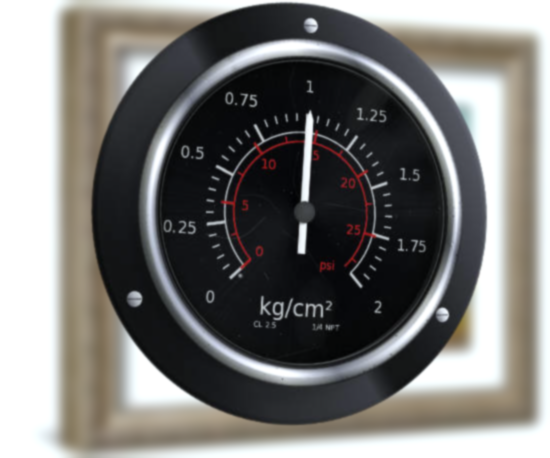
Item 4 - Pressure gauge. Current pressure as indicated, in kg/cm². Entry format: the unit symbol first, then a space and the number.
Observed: kg/cm² 1
